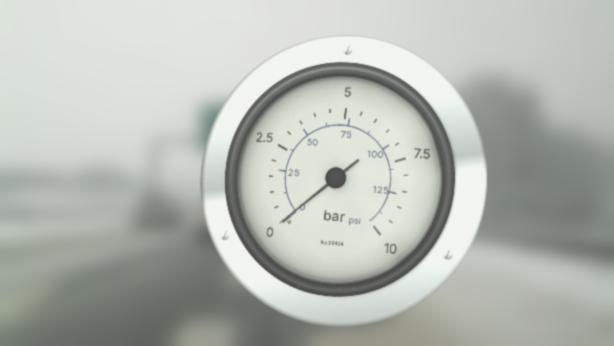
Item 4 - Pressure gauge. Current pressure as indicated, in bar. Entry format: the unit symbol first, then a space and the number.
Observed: bar 0
